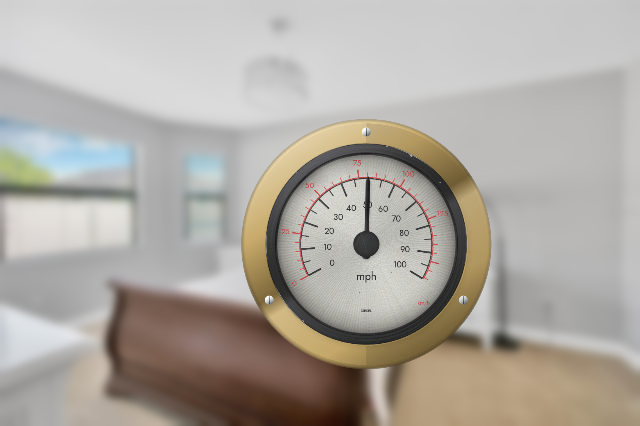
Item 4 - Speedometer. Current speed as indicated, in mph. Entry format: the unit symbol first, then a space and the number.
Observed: mph 50
